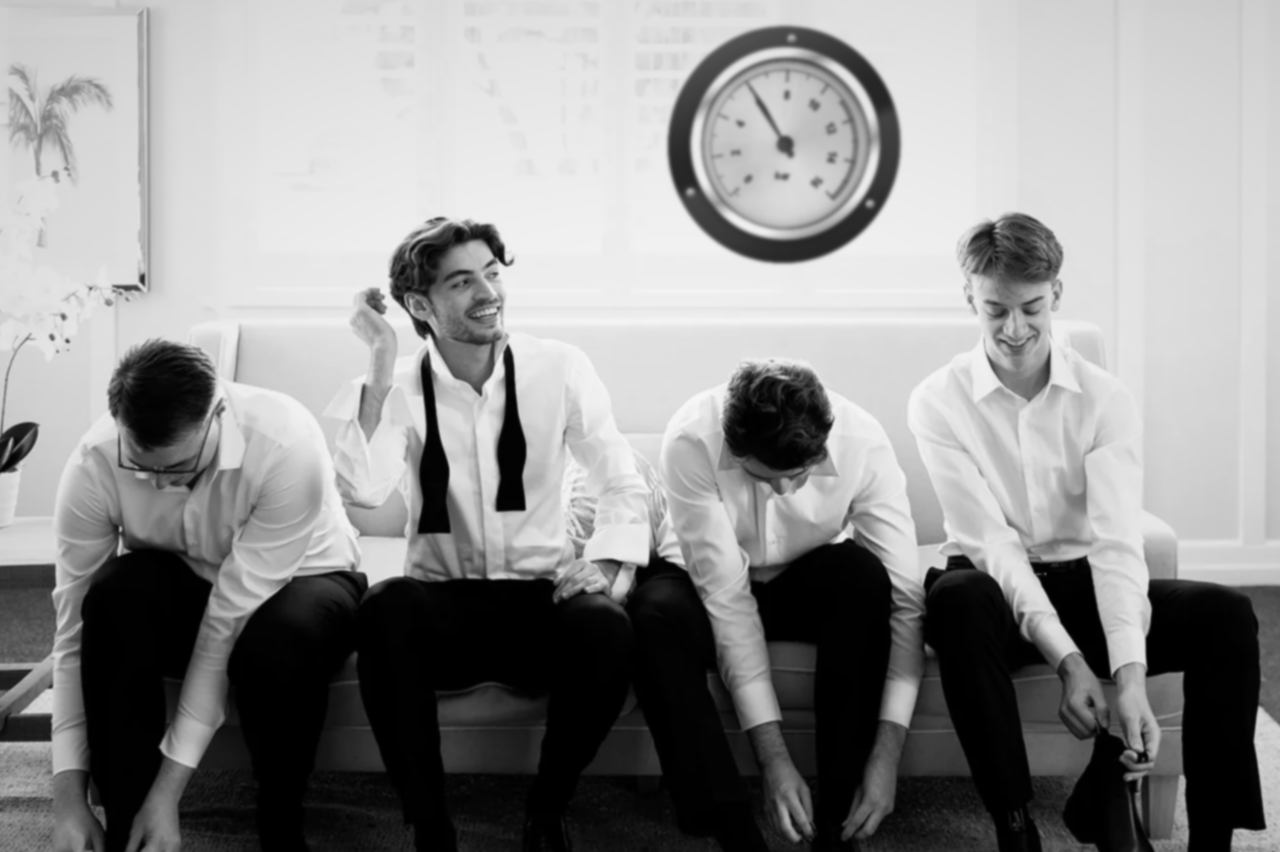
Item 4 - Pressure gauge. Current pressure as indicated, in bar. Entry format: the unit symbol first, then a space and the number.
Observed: bar 6
